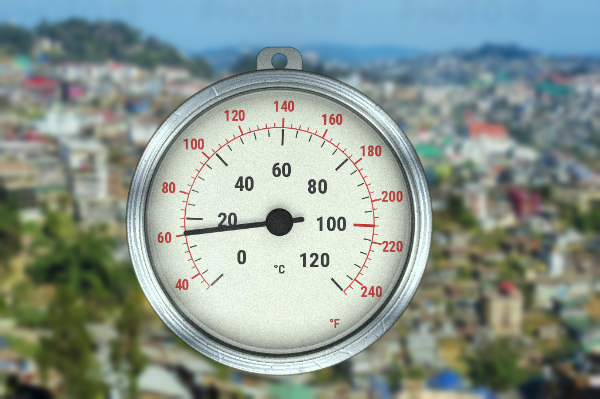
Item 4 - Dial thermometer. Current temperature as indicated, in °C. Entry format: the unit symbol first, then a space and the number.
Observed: °C 16
